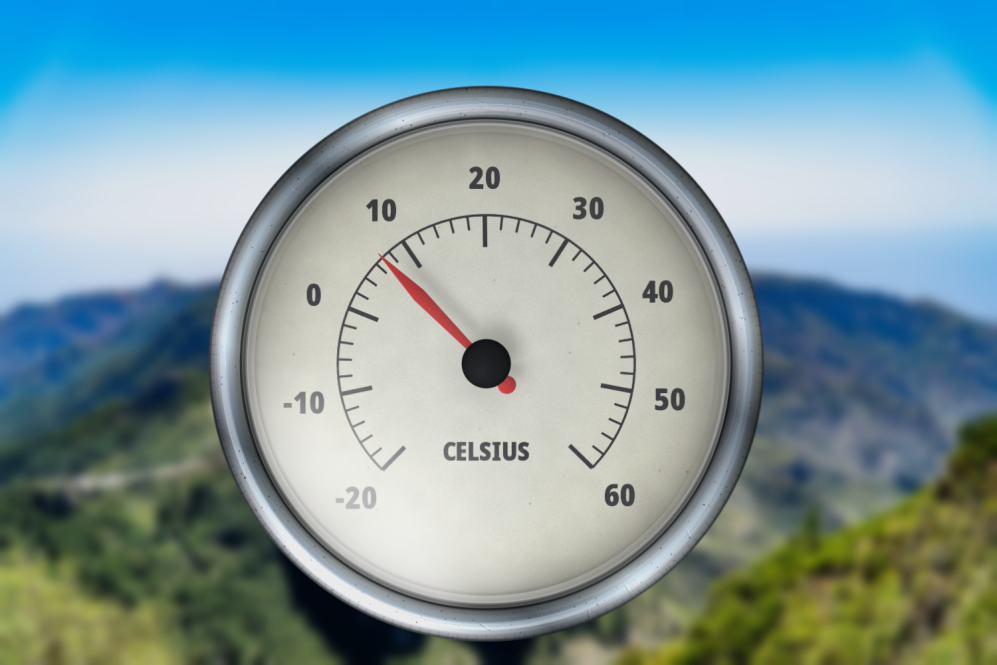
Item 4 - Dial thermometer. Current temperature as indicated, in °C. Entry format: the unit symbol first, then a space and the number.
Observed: °C 7
